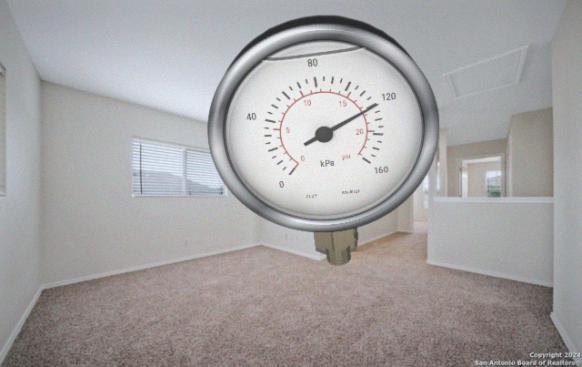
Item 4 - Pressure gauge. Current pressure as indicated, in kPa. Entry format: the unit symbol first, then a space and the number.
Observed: kPa 120
